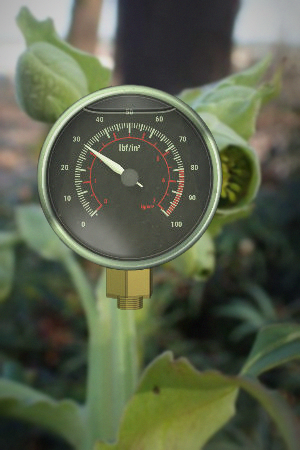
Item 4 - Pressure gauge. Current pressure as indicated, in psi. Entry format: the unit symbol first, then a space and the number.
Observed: psi 30
